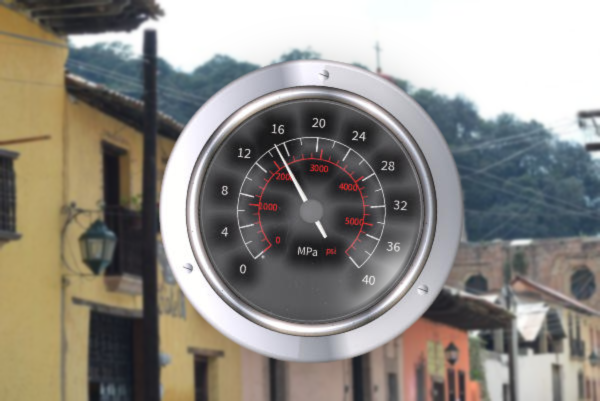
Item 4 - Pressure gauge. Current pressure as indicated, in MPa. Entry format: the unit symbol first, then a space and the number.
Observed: MPa 15
